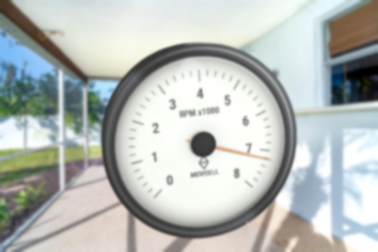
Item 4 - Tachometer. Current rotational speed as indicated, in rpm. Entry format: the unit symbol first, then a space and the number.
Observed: rpm 7200
